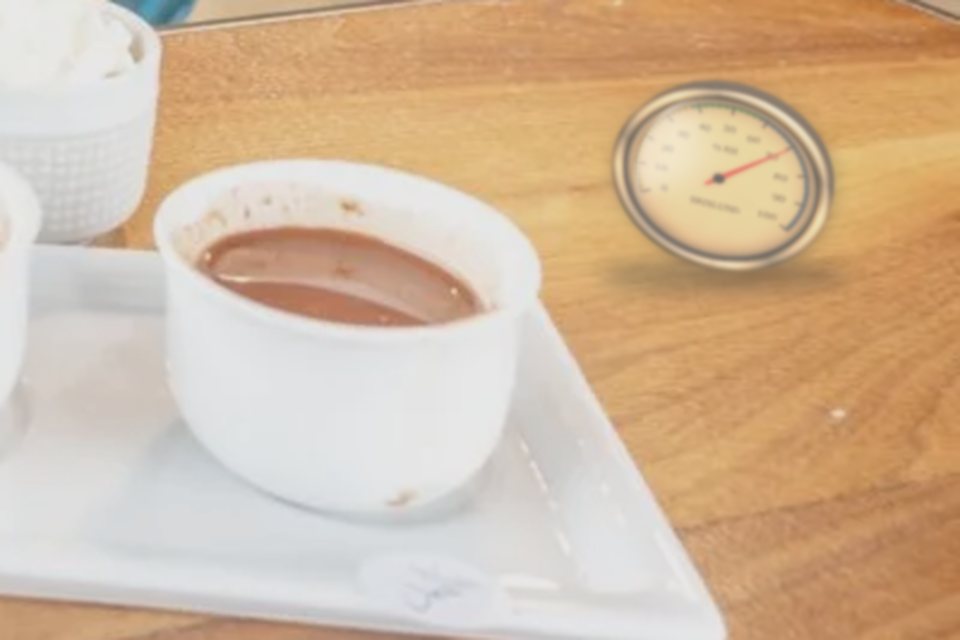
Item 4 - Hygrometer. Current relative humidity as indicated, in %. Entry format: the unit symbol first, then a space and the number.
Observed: % 70
